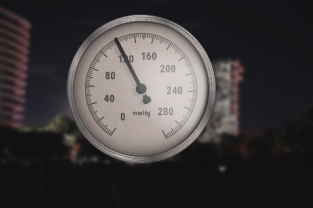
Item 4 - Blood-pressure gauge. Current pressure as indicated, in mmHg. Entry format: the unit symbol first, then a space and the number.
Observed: mmHg 120
